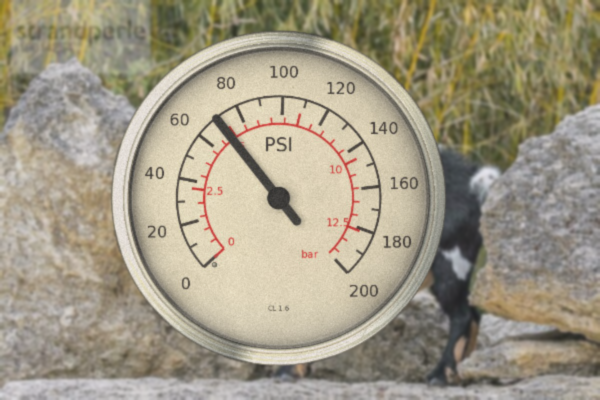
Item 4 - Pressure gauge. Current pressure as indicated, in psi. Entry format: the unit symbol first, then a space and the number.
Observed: psi 70
